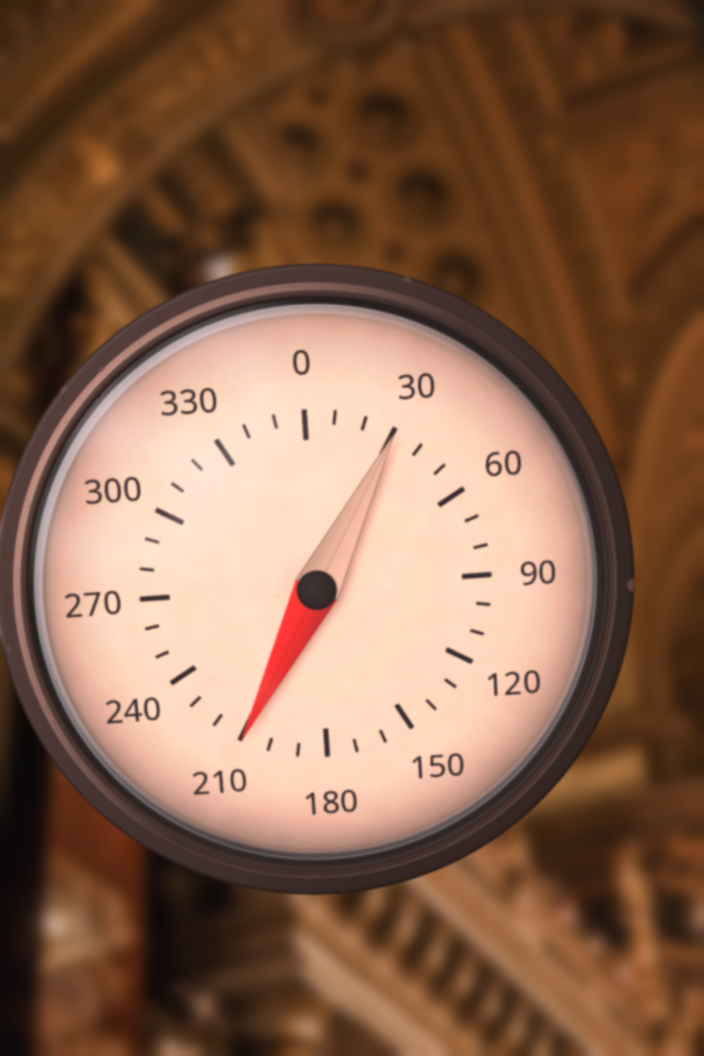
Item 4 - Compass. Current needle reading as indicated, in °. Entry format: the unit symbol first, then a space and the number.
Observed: ° 210
